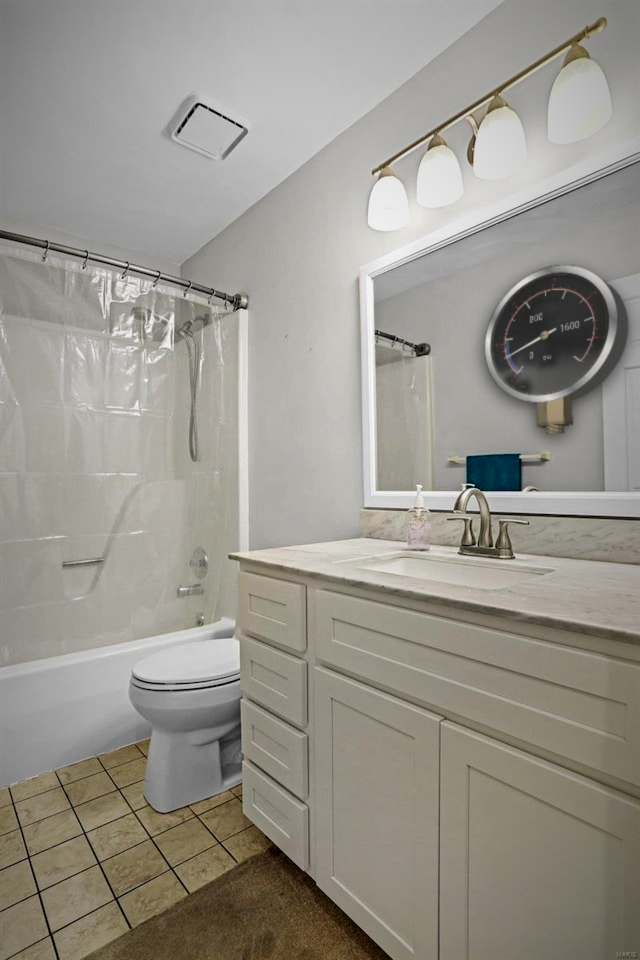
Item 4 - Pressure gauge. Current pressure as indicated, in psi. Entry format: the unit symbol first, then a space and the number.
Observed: psi 200
